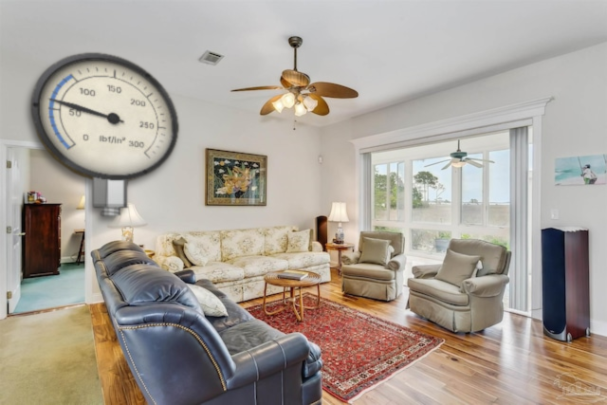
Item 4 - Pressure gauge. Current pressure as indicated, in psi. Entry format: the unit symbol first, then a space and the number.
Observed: psi 60
